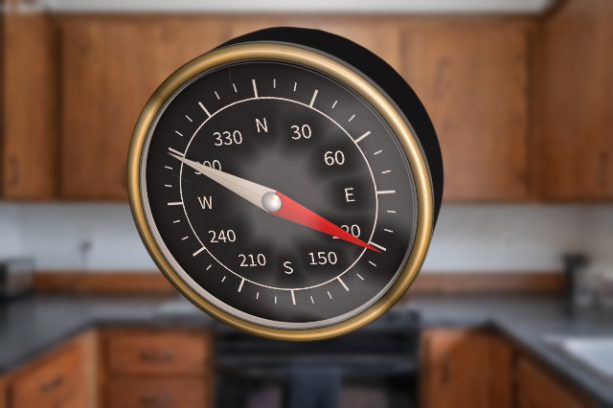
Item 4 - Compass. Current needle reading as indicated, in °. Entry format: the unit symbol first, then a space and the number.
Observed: ° 120
